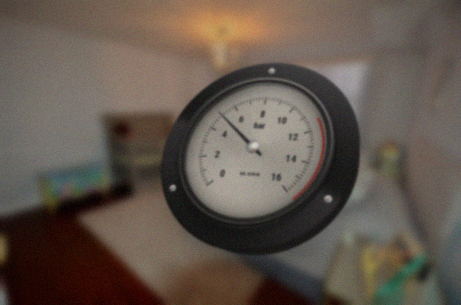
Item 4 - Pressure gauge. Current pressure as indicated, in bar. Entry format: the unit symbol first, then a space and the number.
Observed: bar 5
